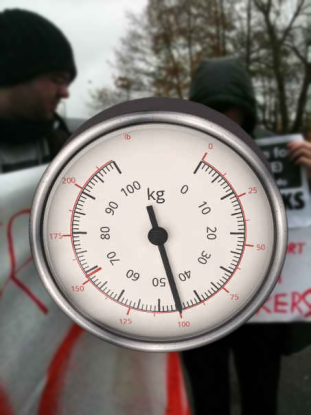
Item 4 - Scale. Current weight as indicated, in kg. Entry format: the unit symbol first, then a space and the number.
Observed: kg 45
